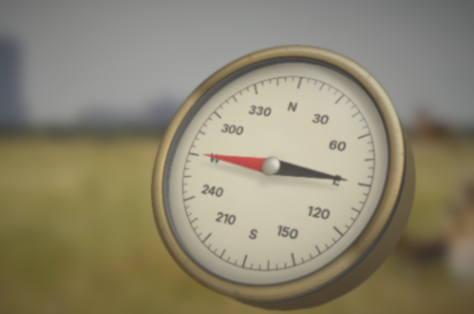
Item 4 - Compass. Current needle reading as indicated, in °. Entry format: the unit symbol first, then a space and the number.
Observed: ° 270
